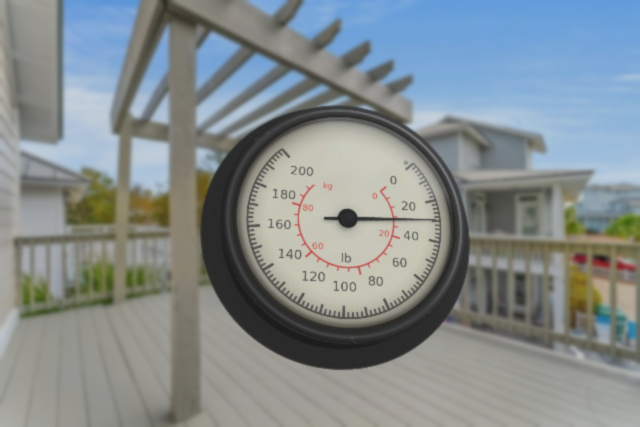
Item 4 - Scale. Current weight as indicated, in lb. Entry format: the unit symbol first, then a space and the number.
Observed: lb 30
